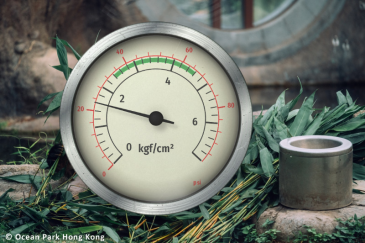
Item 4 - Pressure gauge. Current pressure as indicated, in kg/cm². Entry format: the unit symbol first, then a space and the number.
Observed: kg/cm² 1.6
